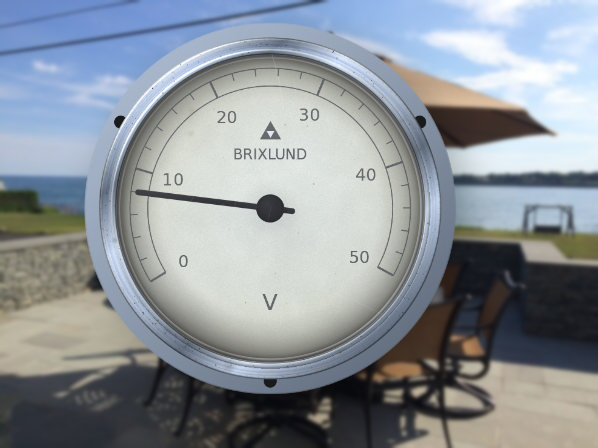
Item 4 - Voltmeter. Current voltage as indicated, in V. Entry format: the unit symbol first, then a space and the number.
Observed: V 8
